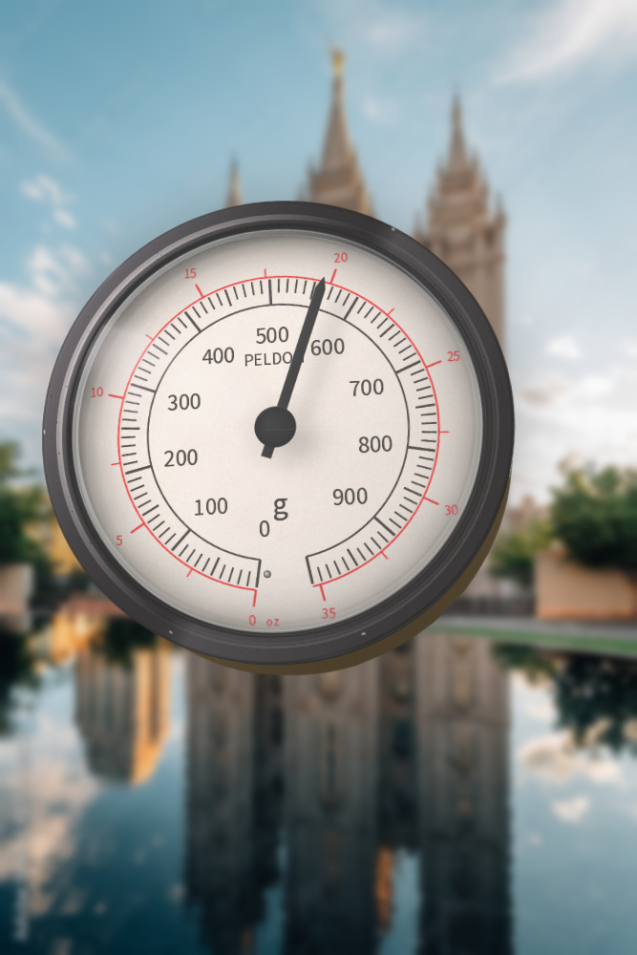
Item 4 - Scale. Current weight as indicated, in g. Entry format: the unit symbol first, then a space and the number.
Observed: g 560
